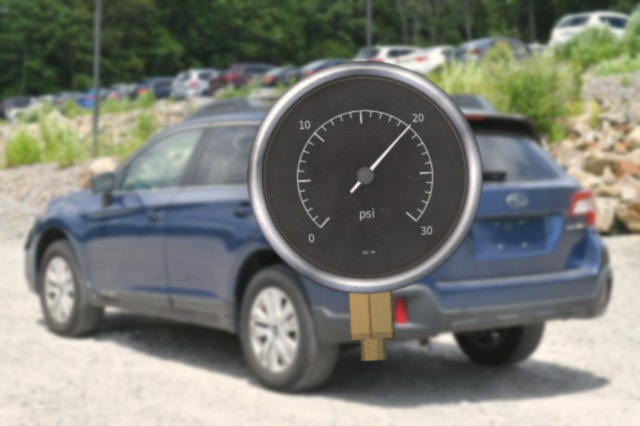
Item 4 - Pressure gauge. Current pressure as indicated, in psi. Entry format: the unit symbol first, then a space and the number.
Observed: psi 20
